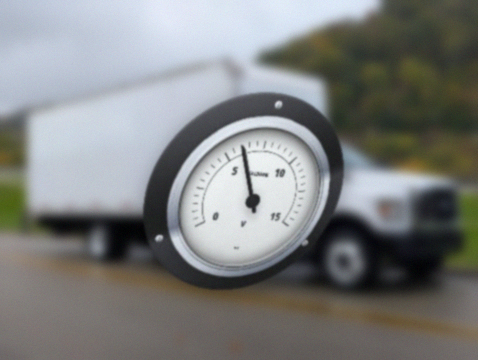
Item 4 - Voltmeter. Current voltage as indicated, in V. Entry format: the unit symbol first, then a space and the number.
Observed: V 6
